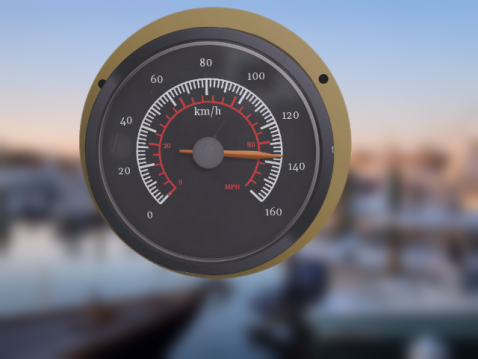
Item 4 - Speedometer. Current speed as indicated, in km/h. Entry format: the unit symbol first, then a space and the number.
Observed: km/h 136
